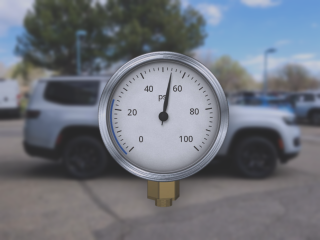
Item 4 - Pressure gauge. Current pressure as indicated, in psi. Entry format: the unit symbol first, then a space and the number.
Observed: psi 54
